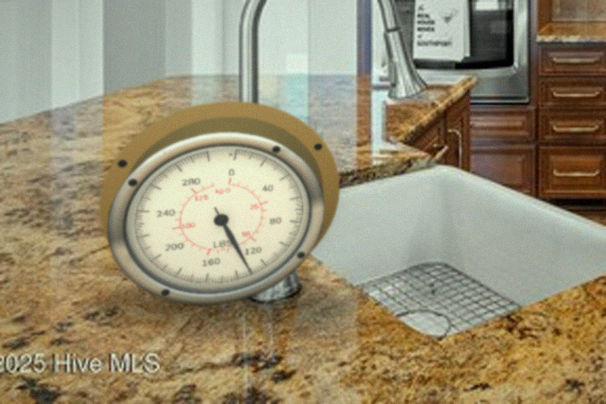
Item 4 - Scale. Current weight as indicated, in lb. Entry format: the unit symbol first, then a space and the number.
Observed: lb 130
